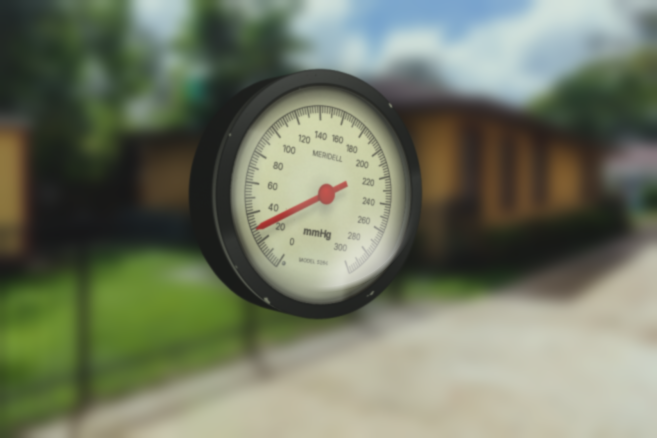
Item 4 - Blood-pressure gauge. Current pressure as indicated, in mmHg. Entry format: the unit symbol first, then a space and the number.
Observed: mmHg 30
